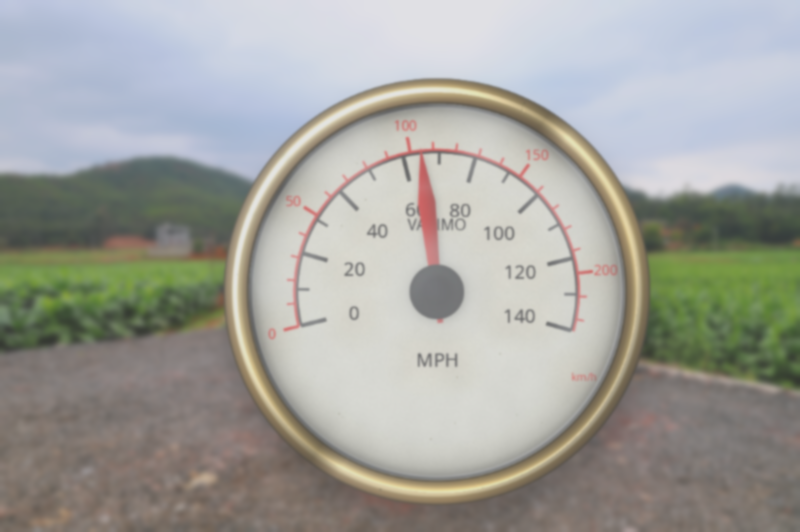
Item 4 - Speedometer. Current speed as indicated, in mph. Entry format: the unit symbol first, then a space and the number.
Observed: mph 65
